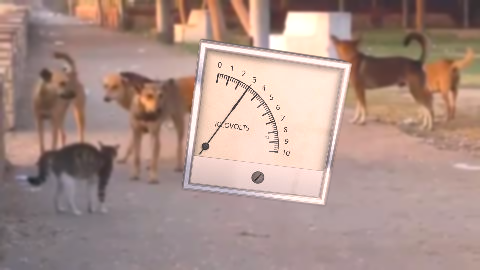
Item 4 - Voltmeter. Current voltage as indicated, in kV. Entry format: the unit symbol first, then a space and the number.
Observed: kV 3
